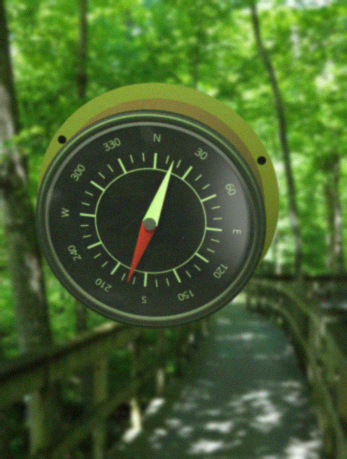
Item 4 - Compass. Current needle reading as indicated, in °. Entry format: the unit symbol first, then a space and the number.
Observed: ° 195
